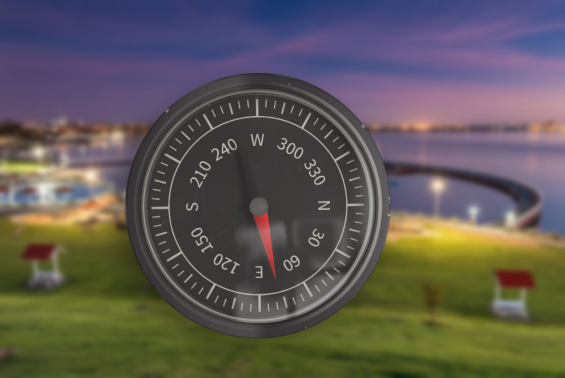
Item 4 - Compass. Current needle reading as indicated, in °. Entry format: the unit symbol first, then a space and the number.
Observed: ° 77.5
